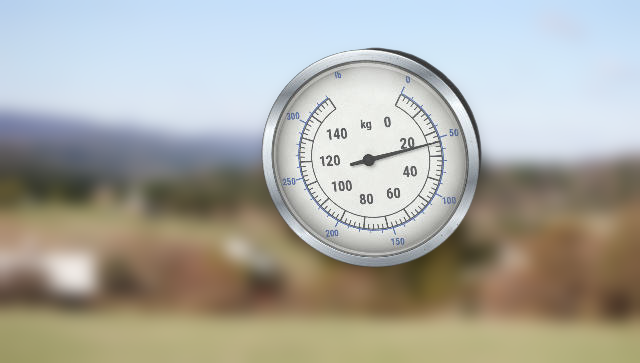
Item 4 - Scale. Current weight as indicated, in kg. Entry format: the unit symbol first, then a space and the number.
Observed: kg 24
